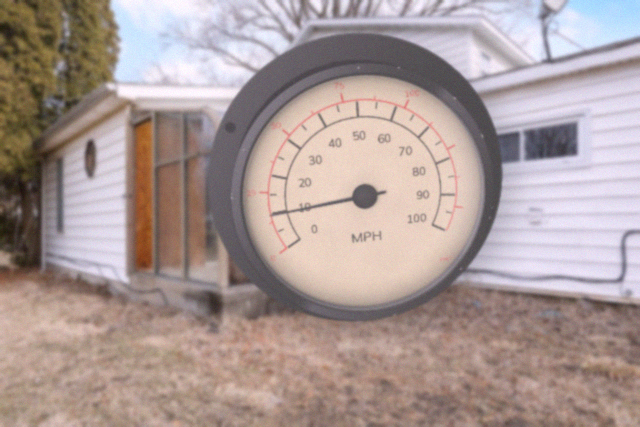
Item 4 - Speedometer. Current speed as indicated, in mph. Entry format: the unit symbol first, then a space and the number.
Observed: mph 10
